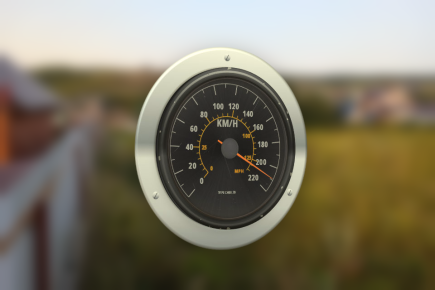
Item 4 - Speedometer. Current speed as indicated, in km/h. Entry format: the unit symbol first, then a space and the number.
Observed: km/h 210
